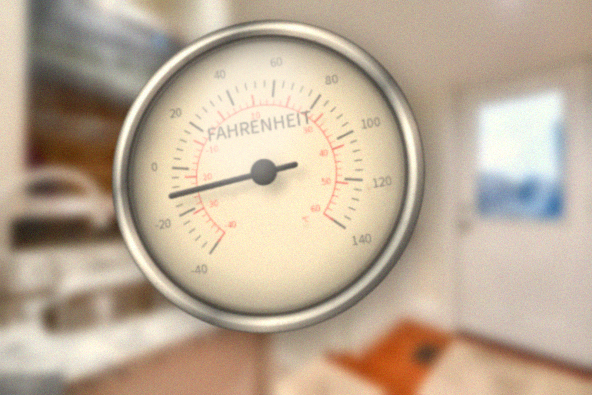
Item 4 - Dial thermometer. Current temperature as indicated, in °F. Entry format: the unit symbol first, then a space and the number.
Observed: °F -12
